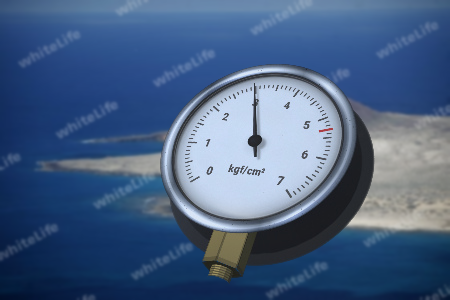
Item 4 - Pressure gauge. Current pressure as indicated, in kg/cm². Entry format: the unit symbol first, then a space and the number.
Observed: kg/cm² 3
